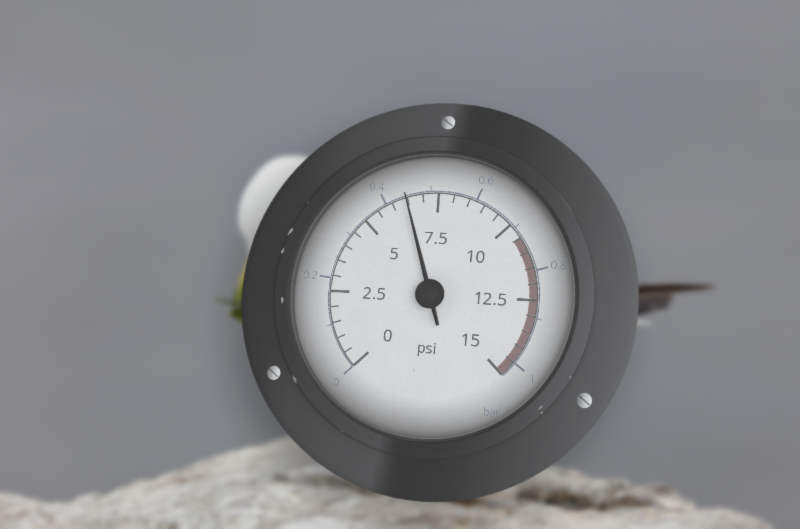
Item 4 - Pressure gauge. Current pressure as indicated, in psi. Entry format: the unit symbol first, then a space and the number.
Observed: psi 6.5
